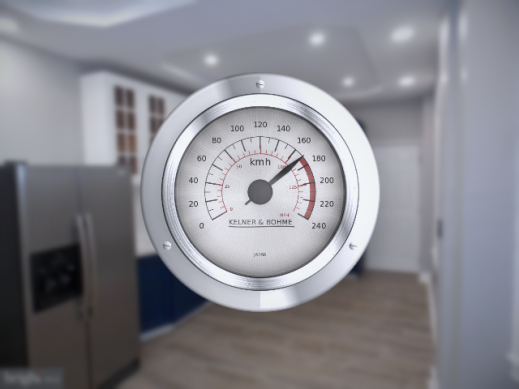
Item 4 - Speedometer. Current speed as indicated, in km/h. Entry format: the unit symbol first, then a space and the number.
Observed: km/h 170
